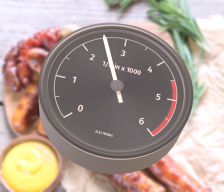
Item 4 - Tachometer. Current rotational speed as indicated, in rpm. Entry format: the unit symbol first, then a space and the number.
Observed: rpm 2500
